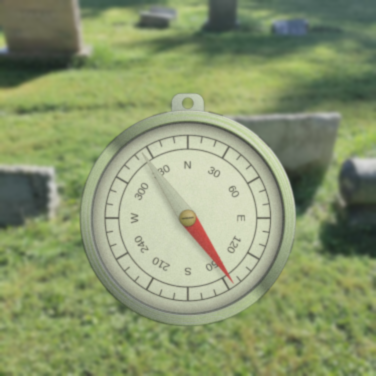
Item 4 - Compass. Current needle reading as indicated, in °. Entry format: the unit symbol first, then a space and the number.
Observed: ° 145
